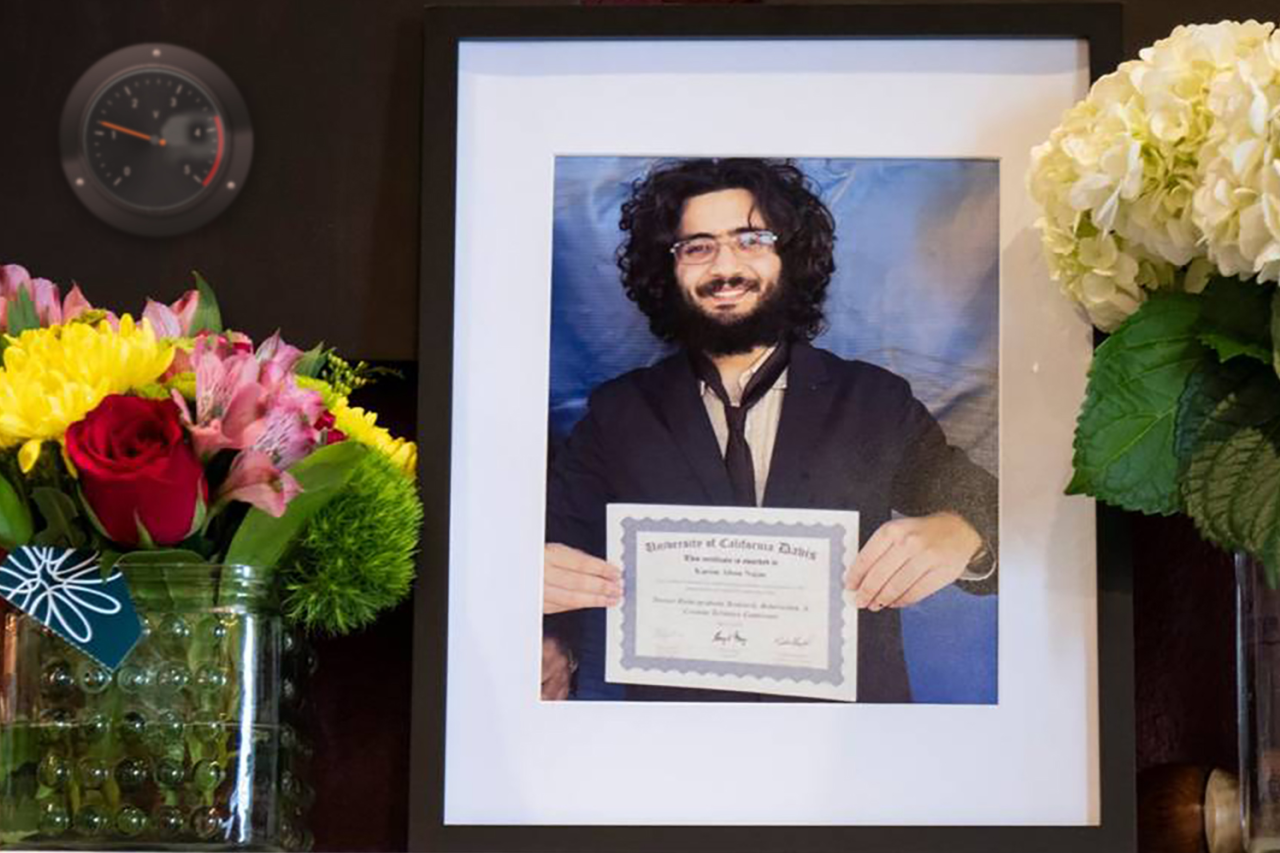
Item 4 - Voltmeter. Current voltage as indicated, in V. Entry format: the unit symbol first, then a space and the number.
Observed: V 1.2
